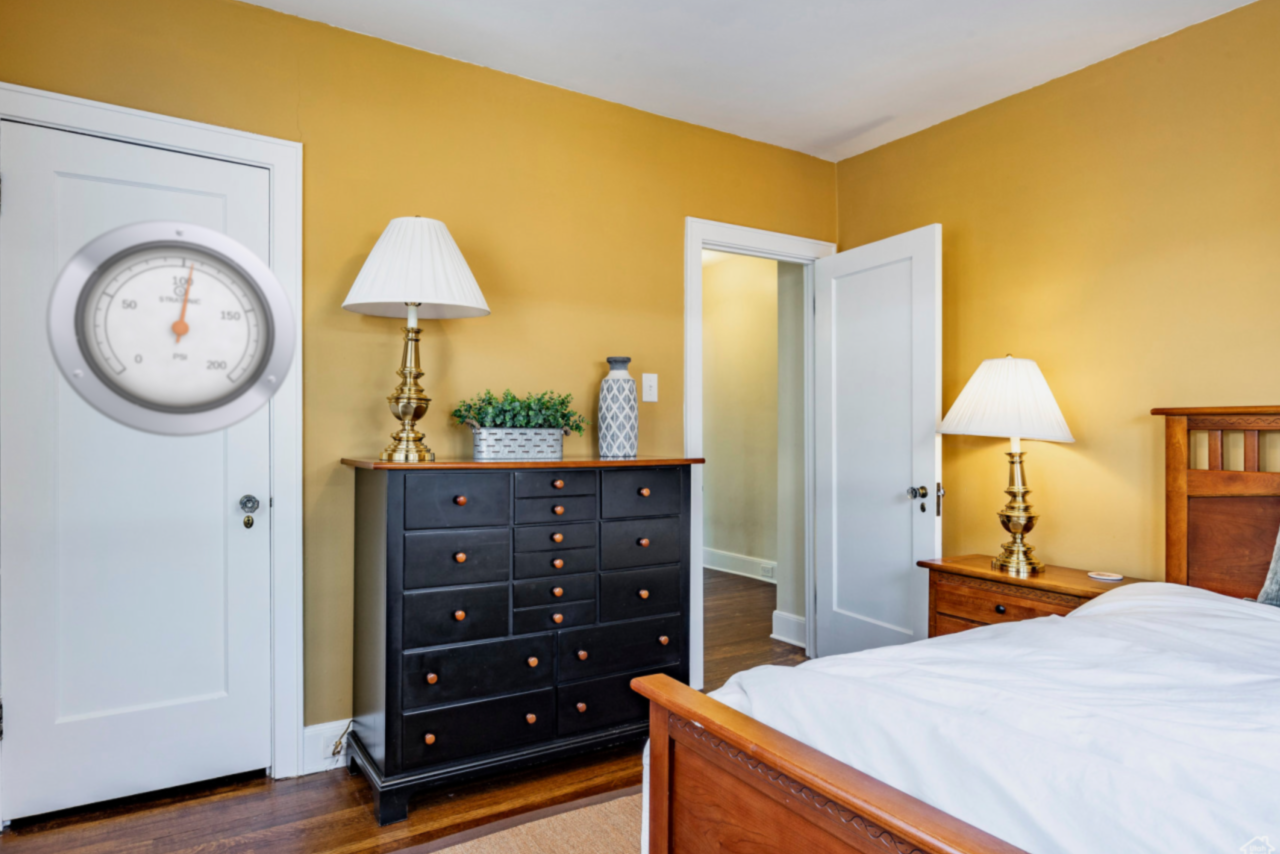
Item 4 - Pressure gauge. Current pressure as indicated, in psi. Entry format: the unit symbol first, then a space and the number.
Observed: psi 105
